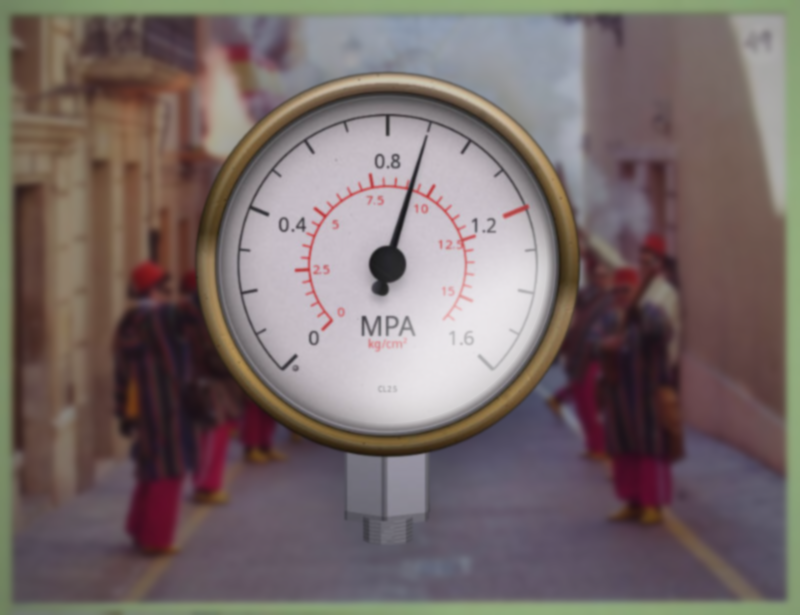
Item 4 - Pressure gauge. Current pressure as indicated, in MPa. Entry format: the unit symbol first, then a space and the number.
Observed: MPa 0.9
